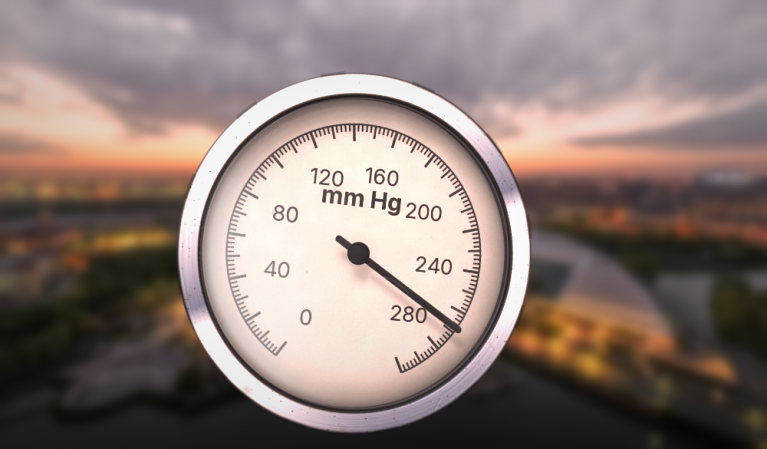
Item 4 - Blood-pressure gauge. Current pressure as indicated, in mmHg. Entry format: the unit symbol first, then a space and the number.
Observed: mmHg 268
